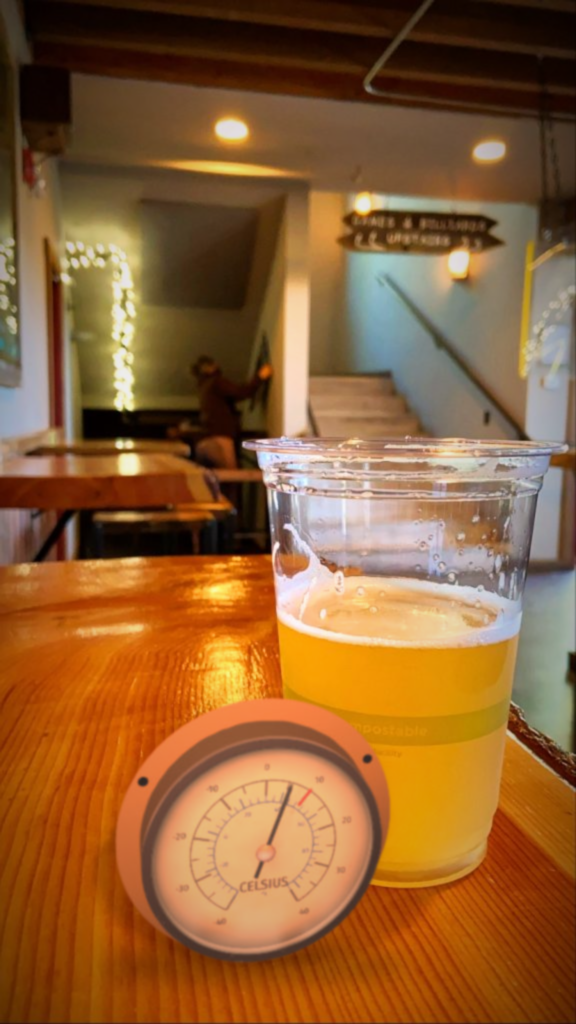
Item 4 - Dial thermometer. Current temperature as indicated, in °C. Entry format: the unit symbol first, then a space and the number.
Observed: °C 5
